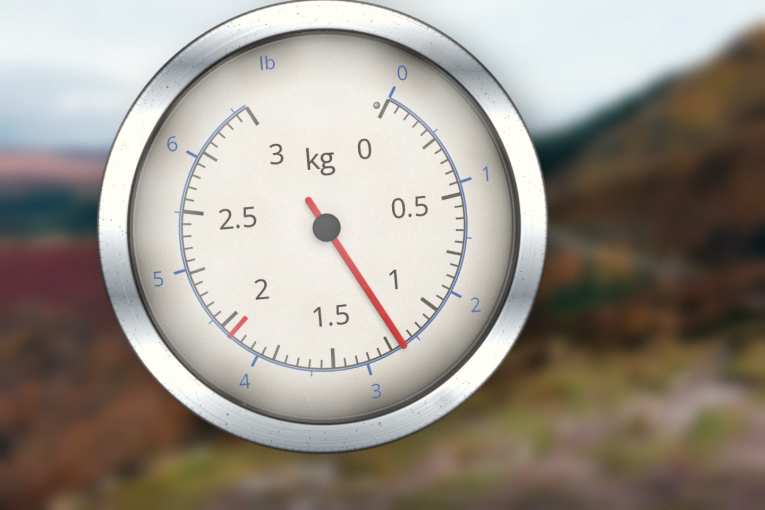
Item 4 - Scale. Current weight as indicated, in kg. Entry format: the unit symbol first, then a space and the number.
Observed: kg 1.2
